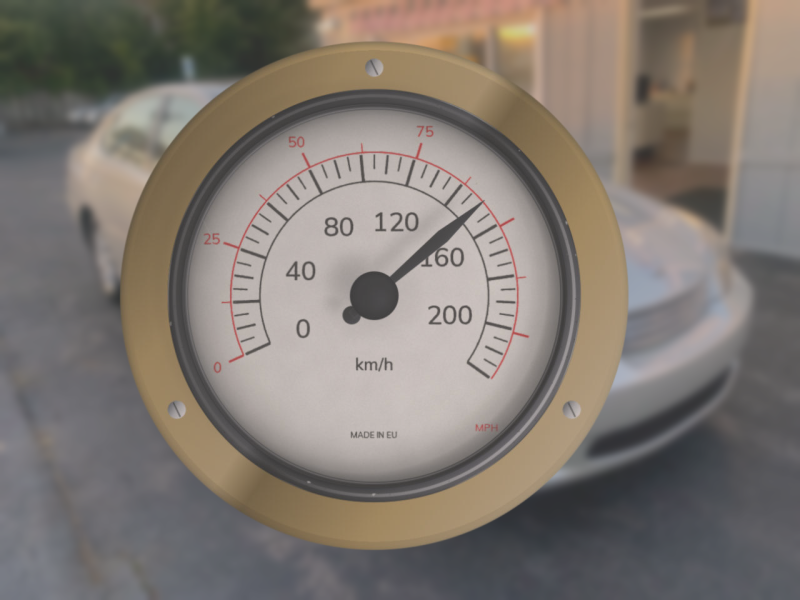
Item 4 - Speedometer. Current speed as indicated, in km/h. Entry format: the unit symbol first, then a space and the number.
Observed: km/h 150
